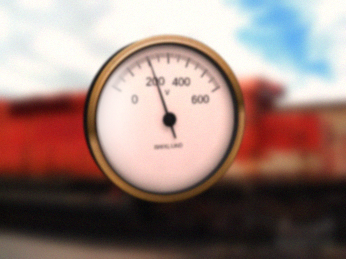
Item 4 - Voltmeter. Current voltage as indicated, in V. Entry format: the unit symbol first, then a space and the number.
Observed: V 200
